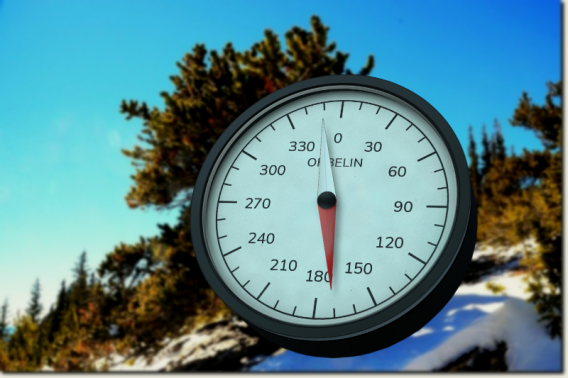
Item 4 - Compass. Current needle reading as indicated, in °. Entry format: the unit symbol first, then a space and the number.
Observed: ° 170
